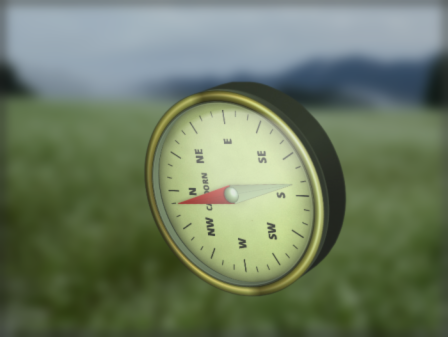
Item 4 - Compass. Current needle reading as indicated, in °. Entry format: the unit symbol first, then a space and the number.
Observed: ° 350
